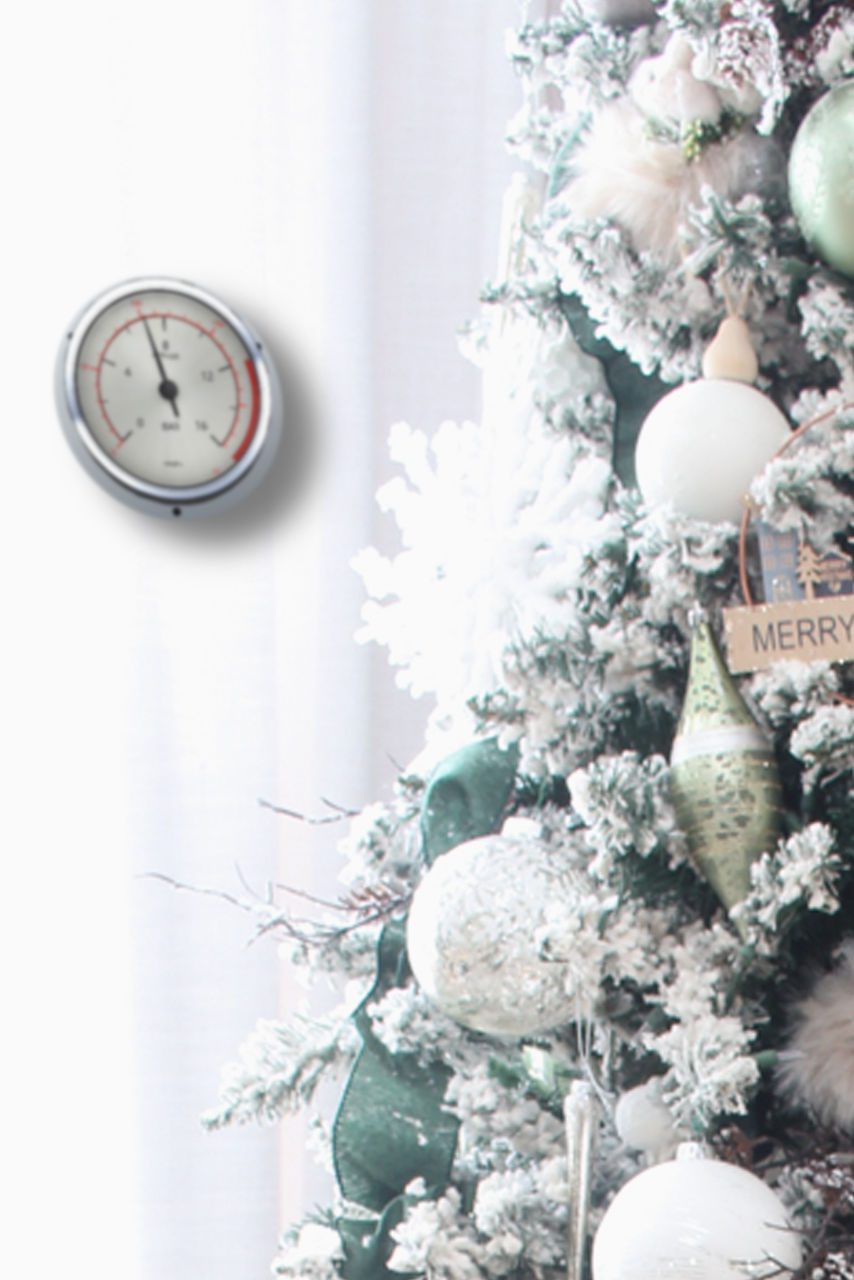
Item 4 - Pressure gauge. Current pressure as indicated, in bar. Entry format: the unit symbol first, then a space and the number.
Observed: bar 7
